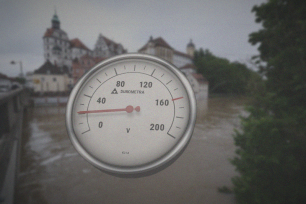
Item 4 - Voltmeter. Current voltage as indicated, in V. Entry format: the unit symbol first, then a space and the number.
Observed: V 20
